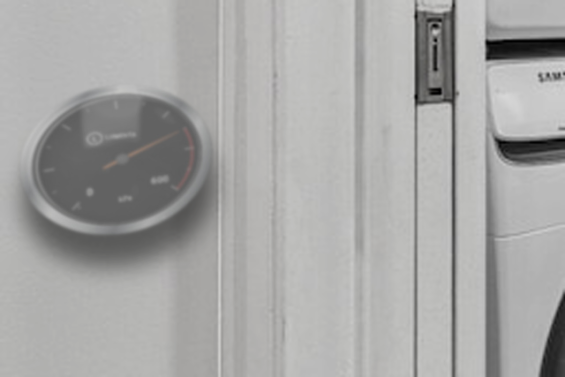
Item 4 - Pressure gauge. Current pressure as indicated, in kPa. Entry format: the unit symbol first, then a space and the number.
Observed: kPa 450
